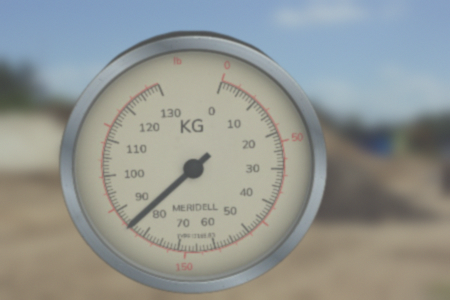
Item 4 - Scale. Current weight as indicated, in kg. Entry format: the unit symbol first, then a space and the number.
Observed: kg 85
